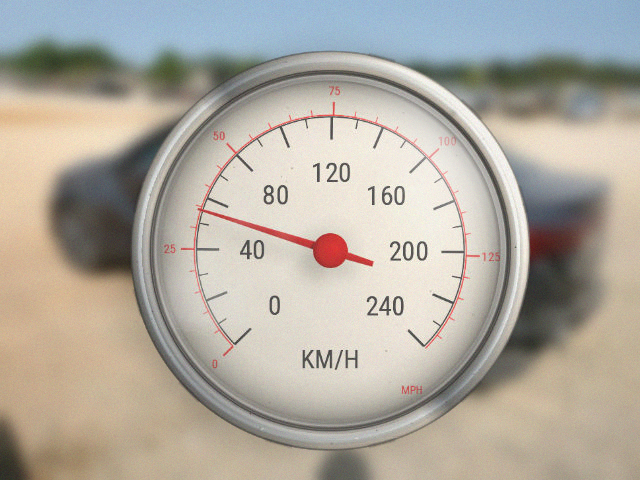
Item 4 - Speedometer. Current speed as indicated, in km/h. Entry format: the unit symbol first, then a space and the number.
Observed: km/h 55
